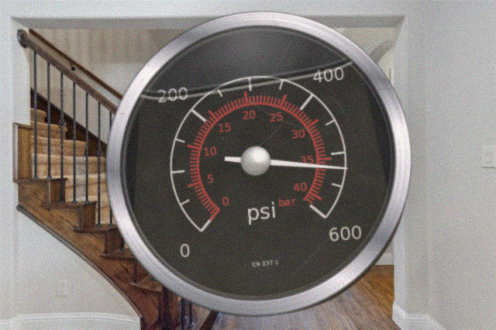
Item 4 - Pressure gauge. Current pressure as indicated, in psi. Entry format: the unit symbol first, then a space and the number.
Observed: psi 525
